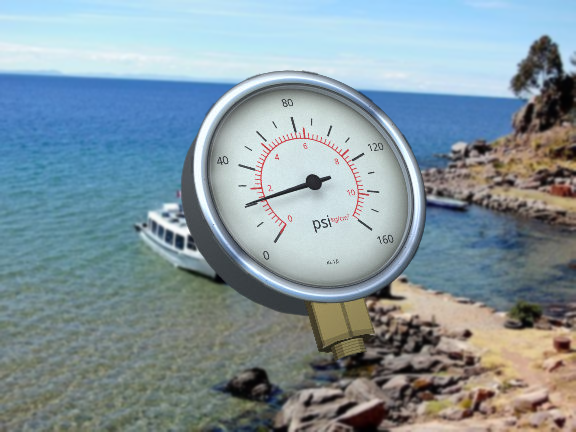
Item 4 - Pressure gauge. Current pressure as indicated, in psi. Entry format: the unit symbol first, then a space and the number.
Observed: psi 20
